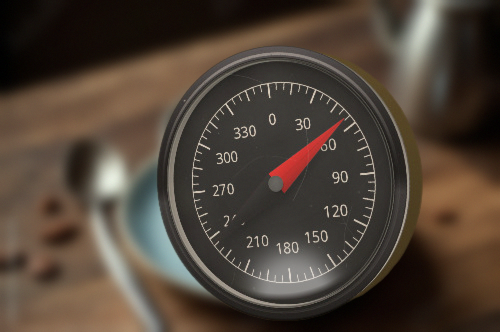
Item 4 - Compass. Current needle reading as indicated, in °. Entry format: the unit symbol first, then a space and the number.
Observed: ° 55
